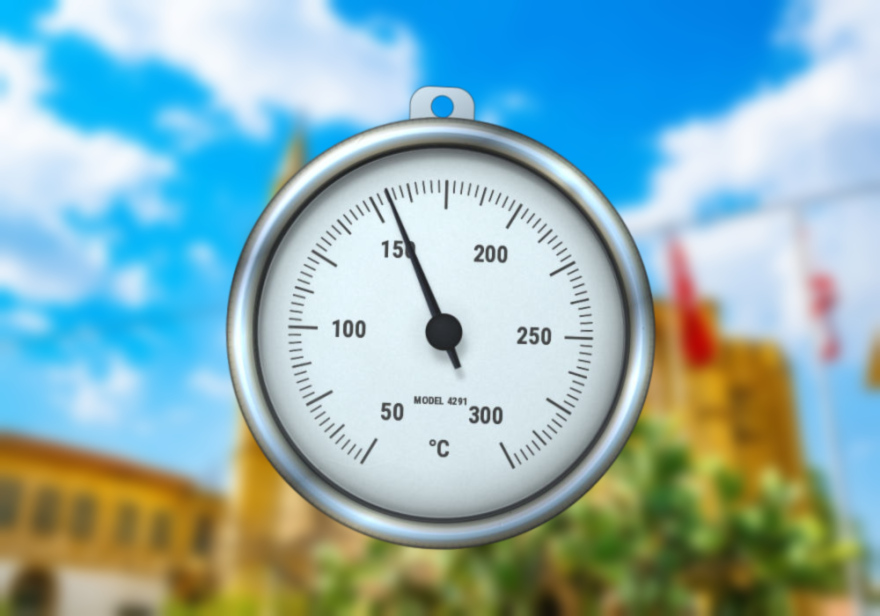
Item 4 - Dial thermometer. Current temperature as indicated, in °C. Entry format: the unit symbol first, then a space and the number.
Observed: °C 155
